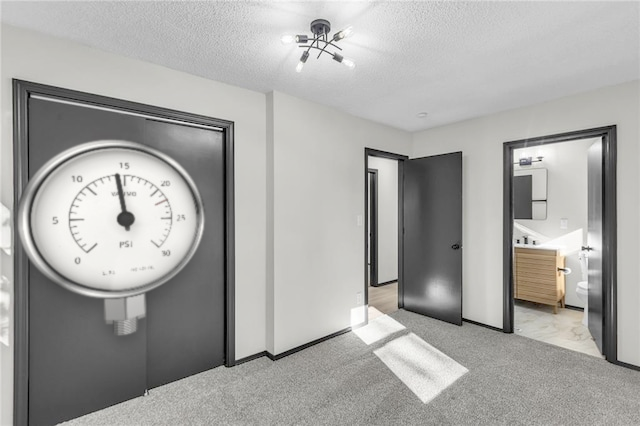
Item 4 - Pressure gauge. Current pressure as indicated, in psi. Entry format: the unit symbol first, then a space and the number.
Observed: psi 14
